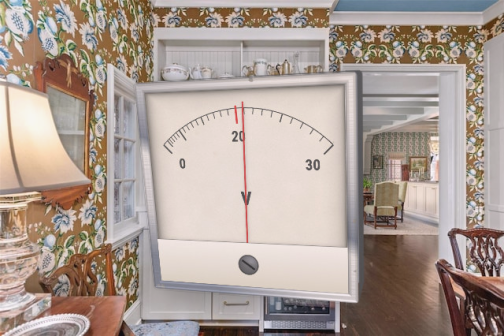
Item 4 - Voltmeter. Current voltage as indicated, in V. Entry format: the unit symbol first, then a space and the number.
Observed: V 21
